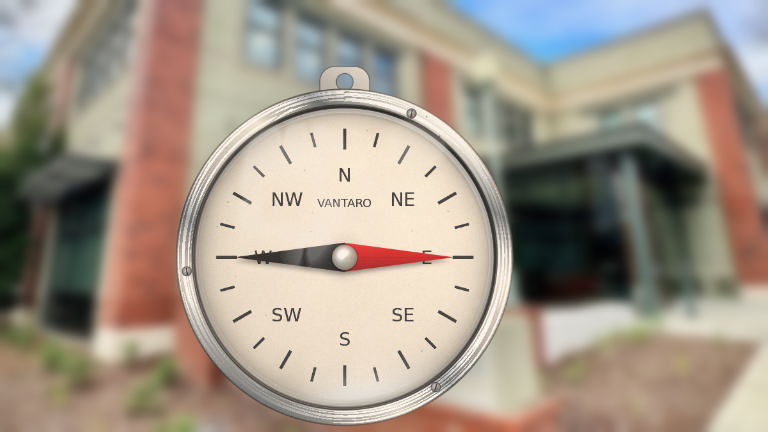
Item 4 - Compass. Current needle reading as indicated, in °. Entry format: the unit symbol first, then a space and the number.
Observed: ° 90
